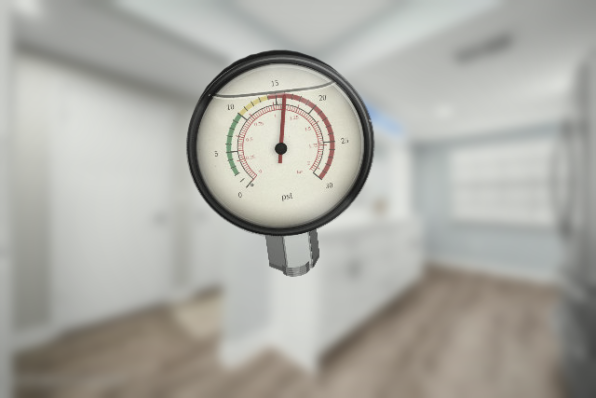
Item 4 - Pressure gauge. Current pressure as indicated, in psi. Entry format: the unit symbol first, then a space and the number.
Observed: psi 16
